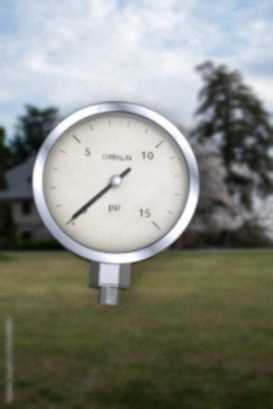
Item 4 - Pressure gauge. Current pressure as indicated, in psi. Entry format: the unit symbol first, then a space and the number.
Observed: psi 0
